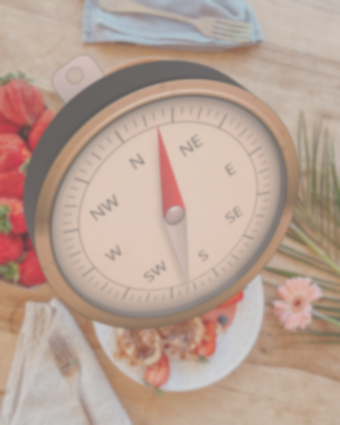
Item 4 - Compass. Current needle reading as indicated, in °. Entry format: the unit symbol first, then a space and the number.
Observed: ° 20
